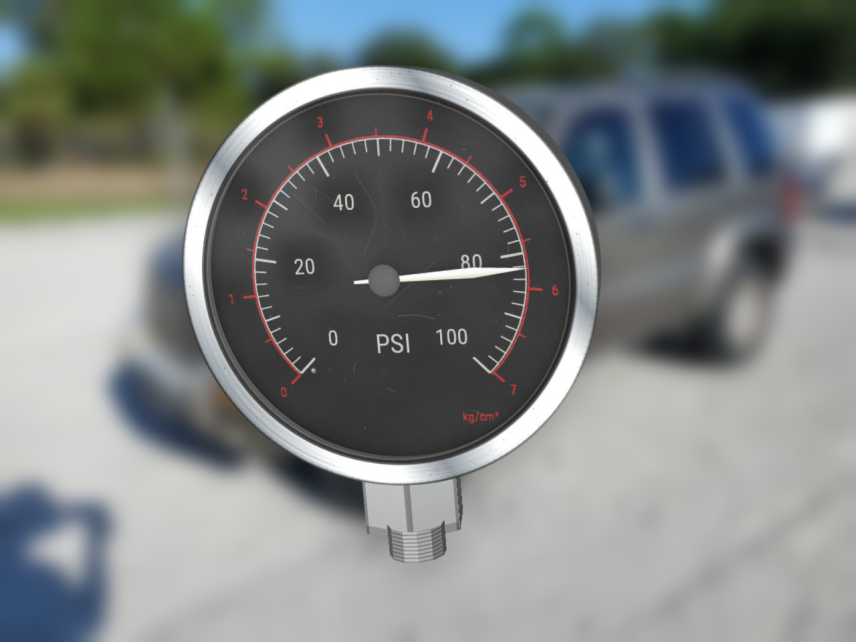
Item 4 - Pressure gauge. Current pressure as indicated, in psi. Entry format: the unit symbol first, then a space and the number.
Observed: psi 82
